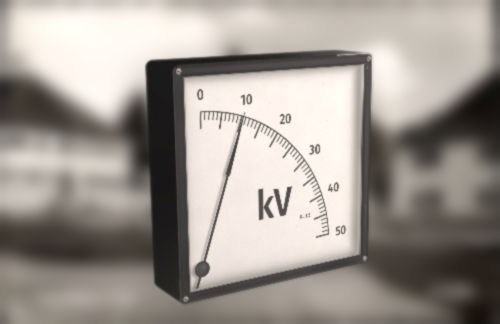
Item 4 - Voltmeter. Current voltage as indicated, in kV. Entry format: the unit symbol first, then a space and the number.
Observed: kV 10
